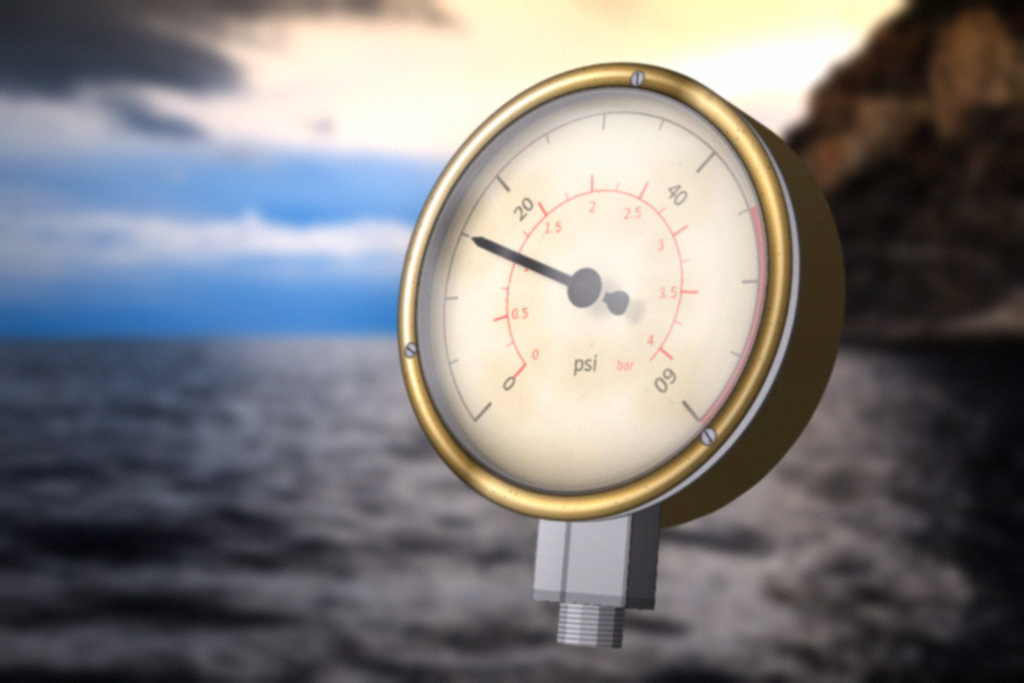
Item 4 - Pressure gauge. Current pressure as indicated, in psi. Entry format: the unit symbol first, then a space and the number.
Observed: psi 15
